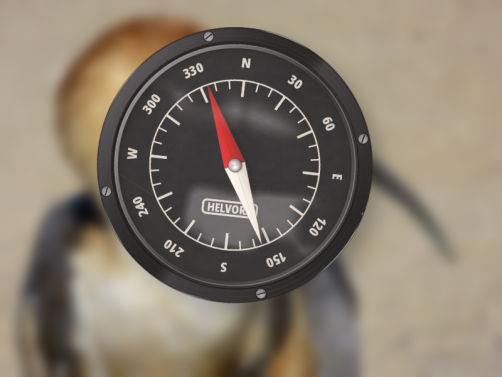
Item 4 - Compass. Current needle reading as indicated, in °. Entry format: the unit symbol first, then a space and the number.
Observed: ° 335
